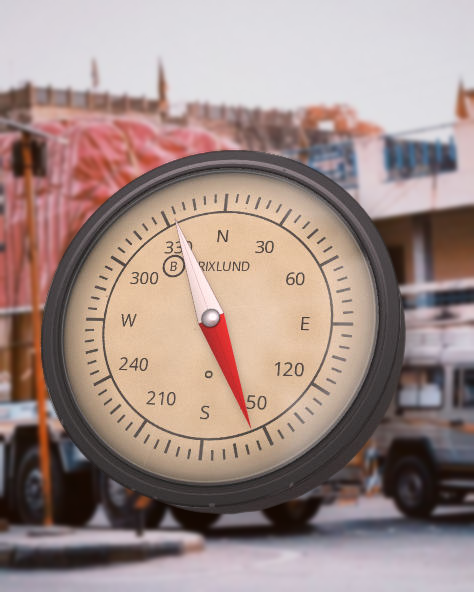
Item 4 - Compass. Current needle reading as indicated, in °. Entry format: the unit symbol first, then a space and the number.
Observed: ° 155
